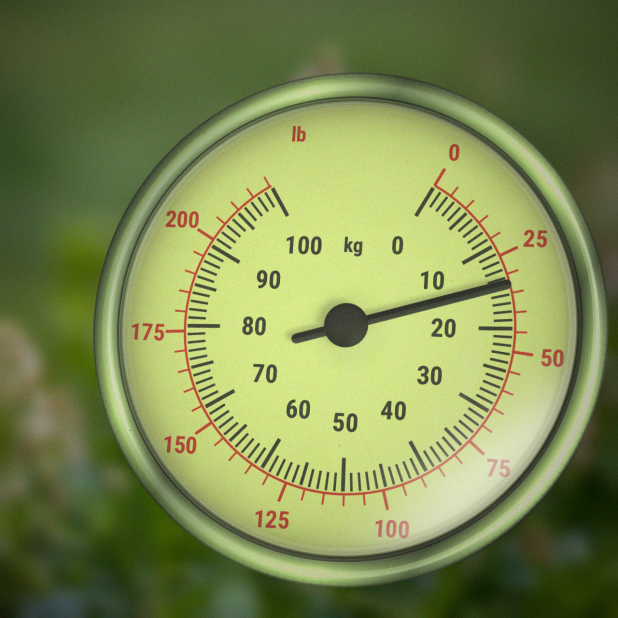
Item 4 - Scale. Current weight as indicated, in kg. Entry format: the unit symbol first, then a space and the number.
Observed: kg 15
